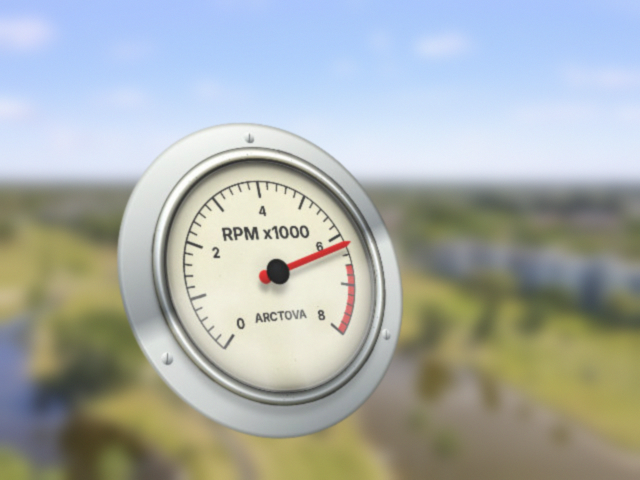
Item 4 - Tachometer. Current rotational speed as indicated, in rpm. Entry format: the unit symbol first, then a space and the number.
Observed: rpm 6200
